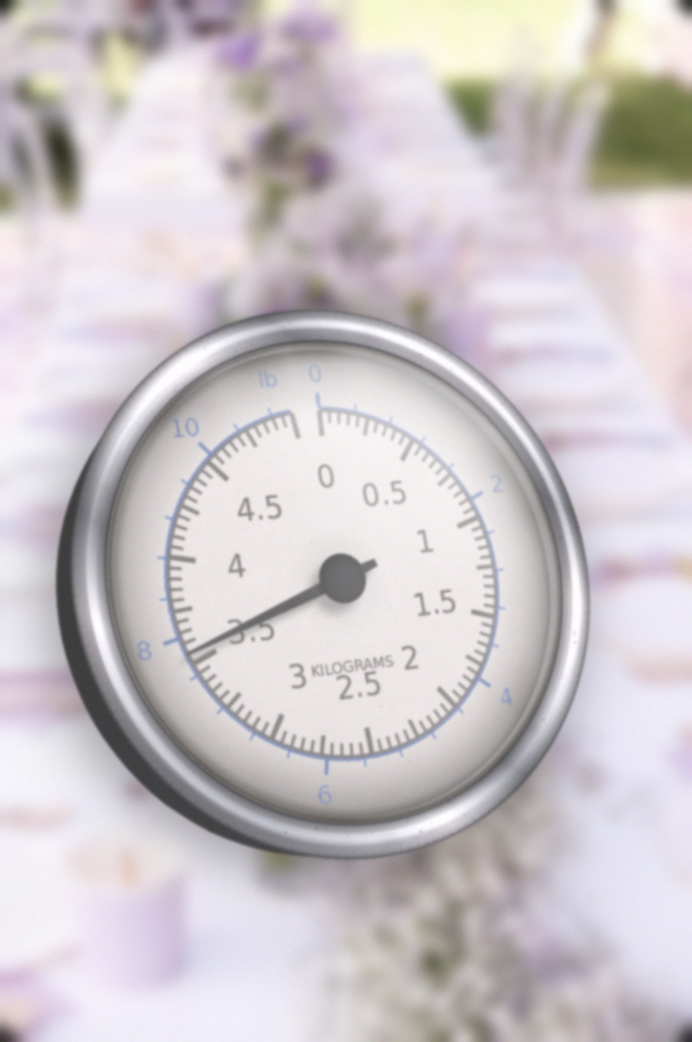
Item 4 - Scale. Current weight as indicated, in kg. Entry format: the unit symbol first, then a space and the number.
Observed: kg 3.55
